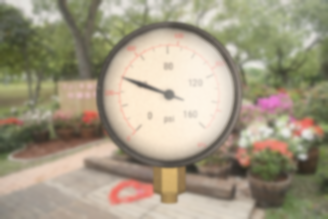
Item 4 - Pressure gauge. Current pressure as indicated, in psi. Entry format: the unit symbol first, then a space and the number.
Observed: psi 40
